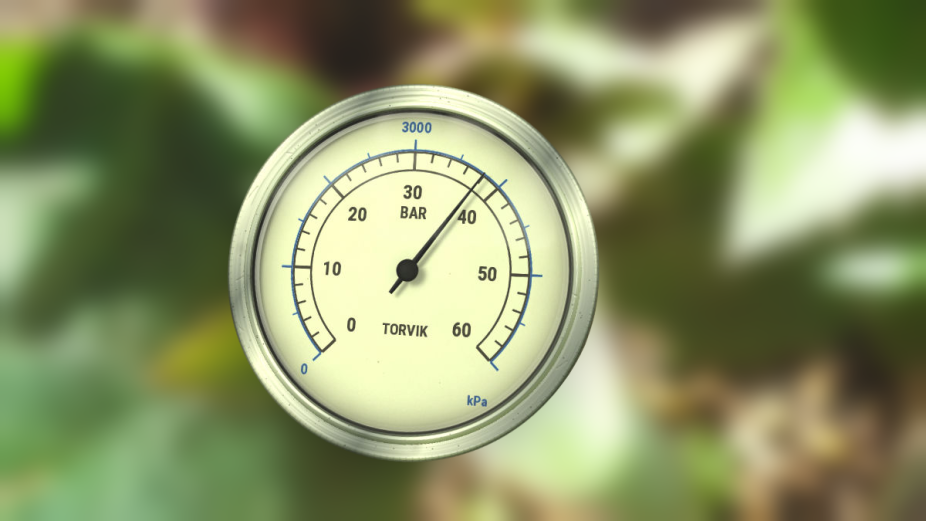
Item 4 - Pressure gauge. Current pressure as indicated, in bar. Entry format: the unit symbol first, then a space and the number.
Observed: bar 38
